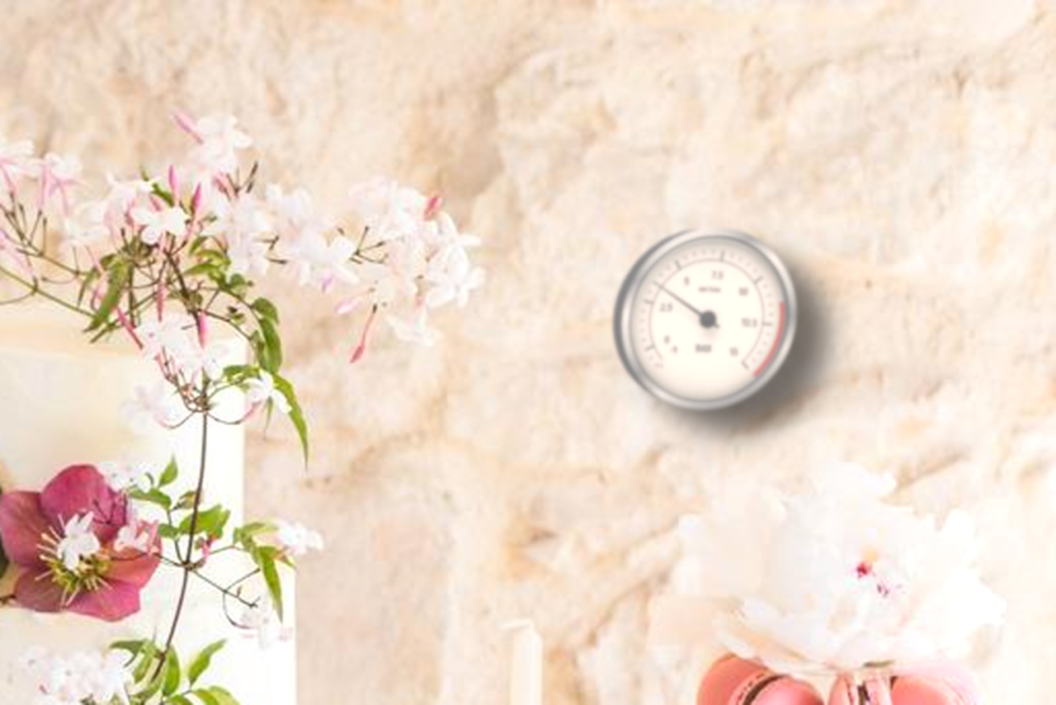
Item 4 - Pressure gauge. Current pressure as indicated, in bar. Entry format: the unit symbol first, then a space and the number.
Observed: bar 3.5
